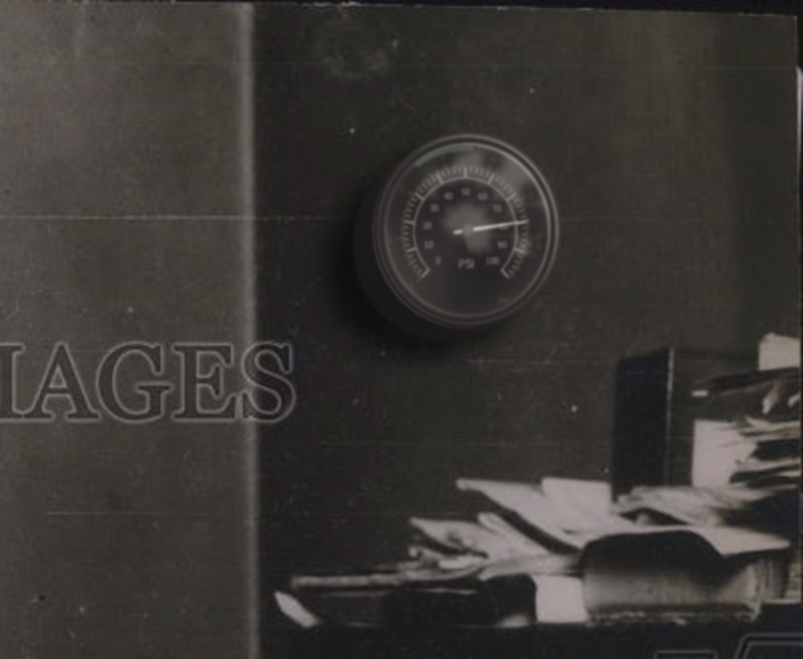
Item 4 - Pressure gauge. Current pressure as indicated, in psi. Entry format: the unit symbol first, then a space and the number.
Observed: psi 80
